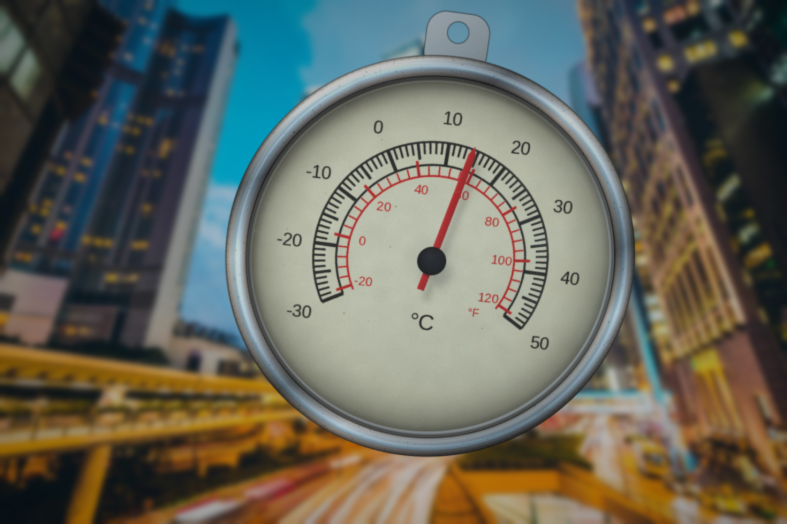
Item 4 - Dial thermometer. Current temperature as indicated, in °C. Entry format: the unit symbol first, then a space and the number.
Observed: °C 14
